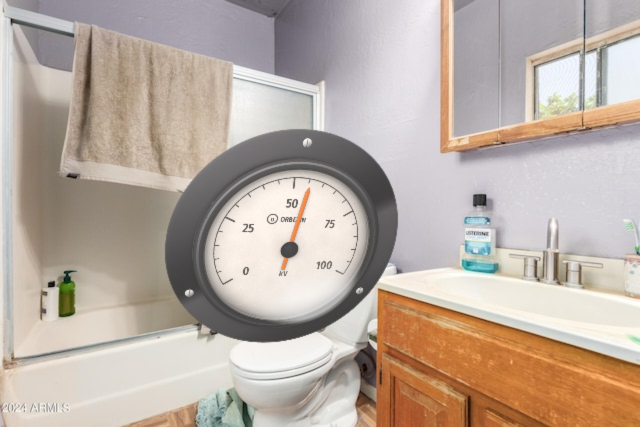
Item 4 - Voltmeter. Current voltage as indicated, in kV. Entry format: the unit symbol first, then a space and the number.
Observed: kV 55
